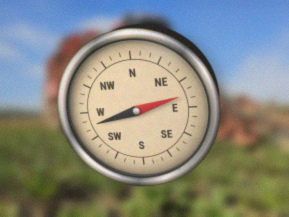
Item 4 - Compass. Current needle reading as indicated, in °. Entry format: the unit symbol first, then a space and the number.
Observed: ° 75
